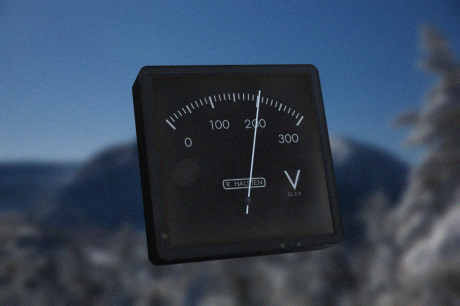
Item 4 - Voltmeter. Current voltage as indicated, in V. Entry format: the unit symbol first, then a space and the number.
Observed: V 200
